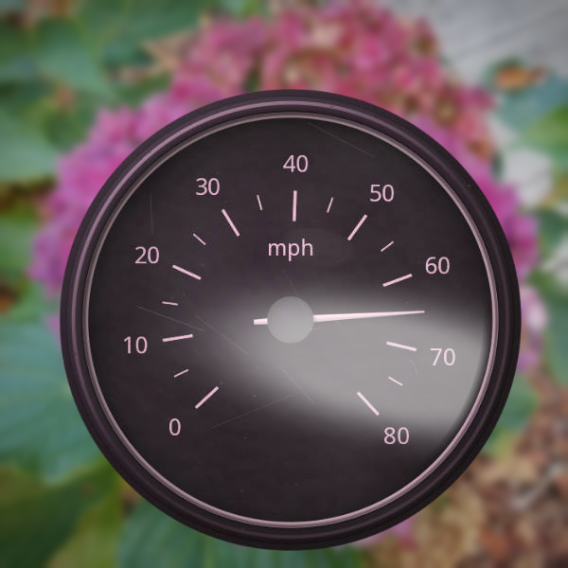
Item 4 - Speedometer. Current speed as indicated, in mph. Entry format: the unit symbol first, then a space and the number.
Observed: mph 65
